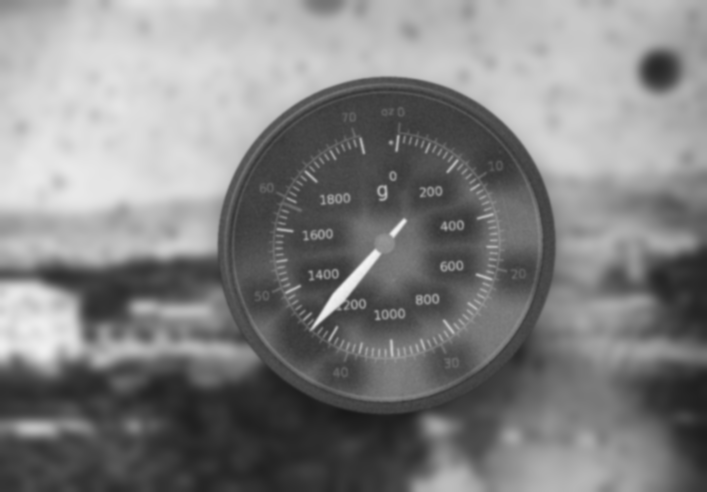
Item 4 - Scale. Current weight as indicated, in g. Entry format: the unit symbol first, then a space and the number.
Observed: g 1260
